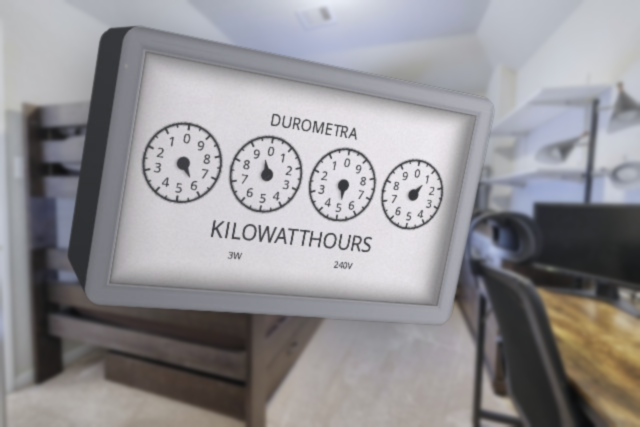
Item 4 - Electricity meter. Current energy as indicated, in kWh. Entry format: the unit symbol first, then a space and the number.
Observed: kWh 5951
